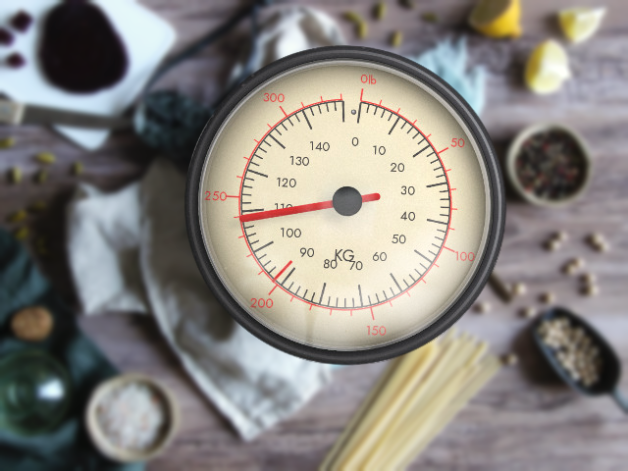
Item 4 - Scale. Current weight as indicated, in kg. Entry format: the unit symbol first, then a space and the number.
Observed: kg 108
